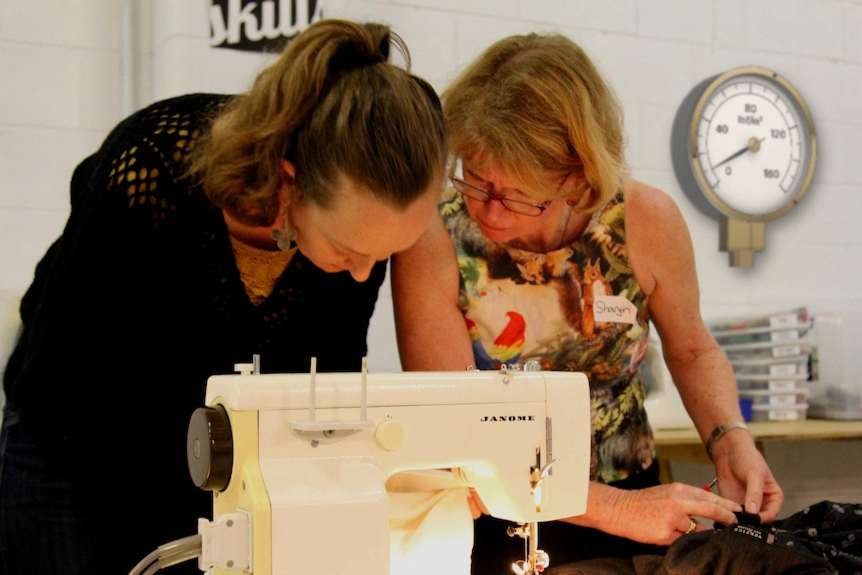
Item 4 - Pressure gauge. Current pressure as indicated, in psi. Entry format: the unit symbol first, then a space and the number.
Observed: psi 10
